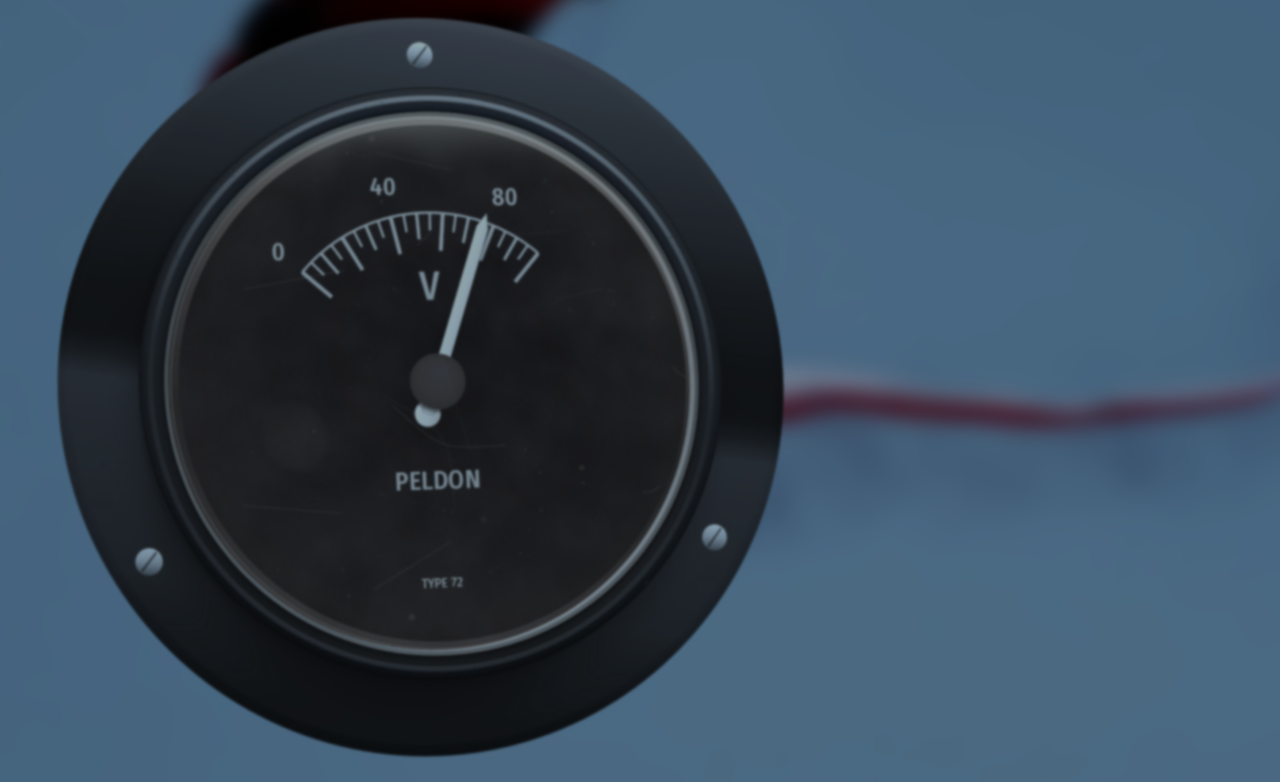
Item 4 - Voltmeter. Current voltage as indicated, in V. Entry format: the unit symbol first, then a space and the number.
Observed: V 75
